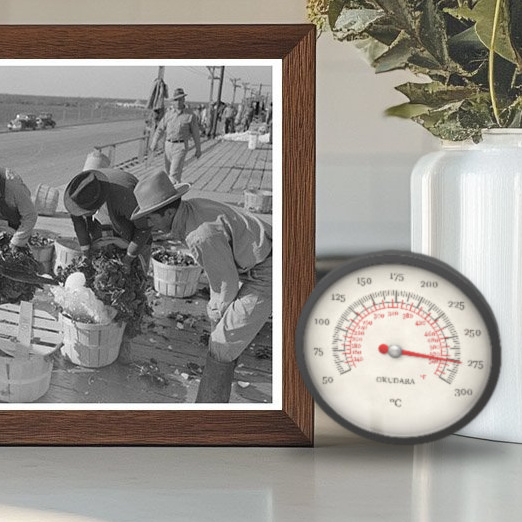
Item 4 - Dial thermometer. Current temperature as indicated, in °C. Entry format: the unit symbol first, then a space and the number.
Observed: °C 275
